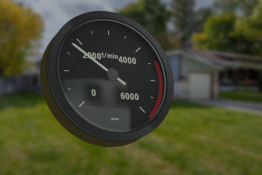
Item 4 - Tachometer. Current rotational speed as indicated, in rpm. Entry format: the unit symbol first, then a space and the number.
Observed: rpm 1750
